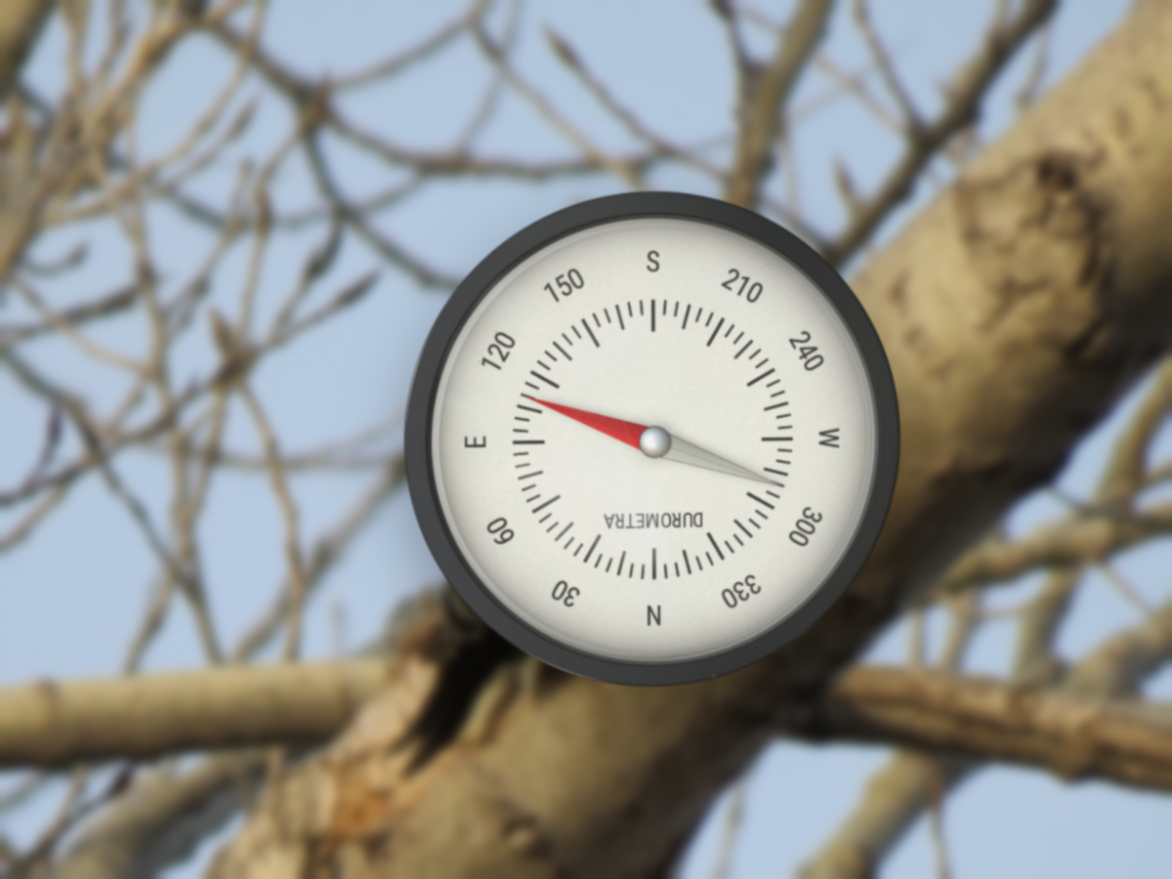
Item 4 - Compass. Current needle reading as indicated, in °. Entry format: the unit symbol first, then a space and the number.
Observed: ° 110
